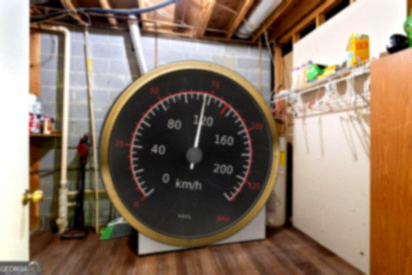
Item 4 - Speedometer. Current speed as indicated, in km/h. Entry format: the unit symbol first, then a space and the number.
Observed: km/h 115
